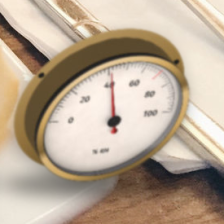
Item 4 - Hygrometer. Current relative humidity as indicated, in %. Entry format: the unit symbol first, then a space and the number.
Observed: % 40
